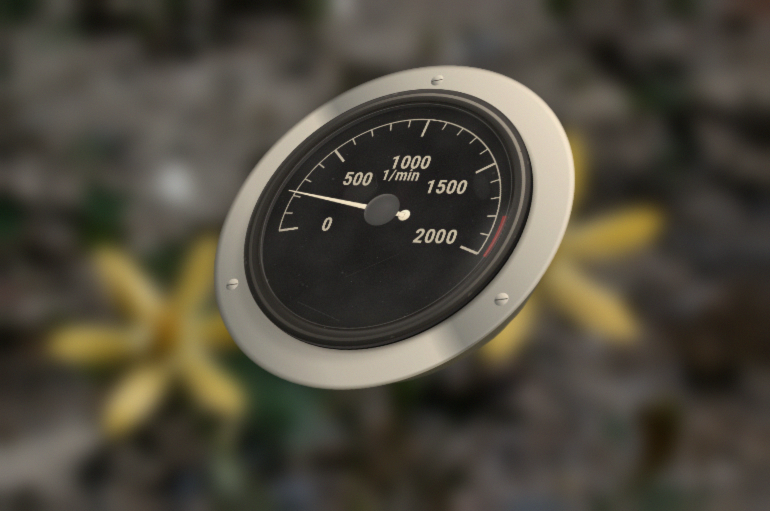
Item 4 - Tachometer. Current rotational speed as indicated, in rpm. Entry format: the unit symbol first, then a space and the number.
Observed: rpm 200
